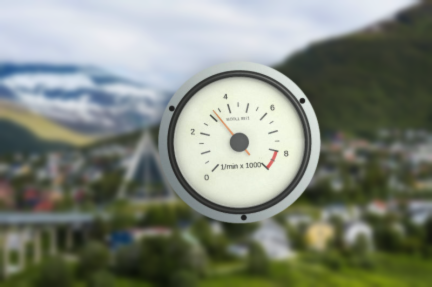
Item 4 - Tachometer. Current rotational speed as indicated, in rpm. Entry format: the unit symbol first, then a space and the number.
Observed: rpm 3250
